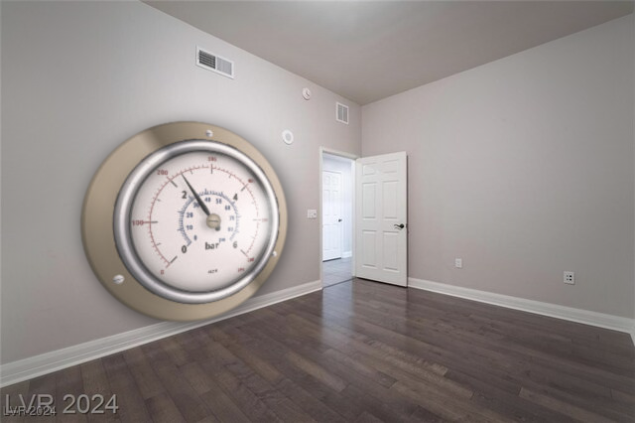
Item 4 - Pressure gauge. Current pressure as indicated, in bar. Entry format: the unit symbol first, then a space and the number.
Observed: bar 2.25
